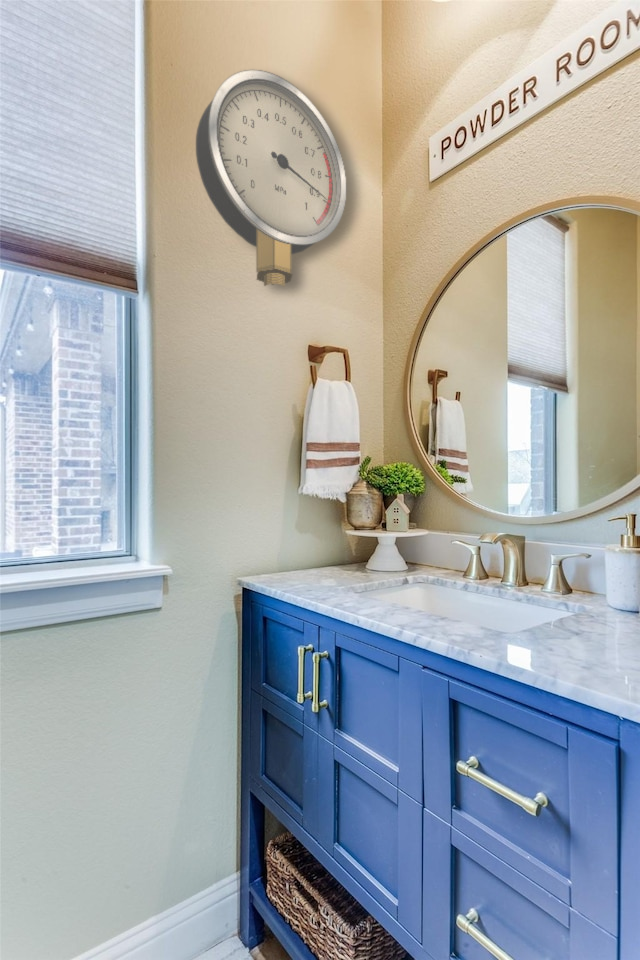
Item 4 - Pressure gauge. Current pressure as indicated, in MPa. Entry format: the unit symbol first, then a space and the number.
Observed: MPa 0.9
